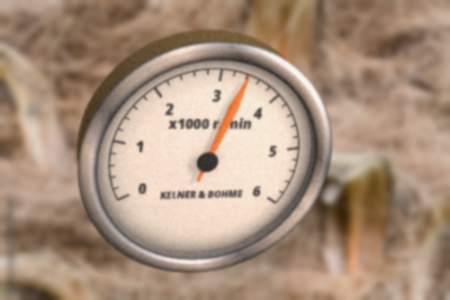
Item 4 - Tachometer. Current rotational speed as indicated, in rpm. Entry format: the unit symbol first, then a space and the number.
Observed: rpm 3400
